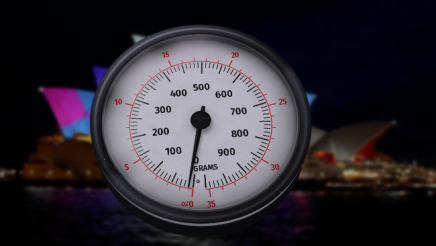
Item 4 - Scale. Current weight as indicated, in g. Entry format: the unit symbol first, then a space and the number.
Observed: g 10
